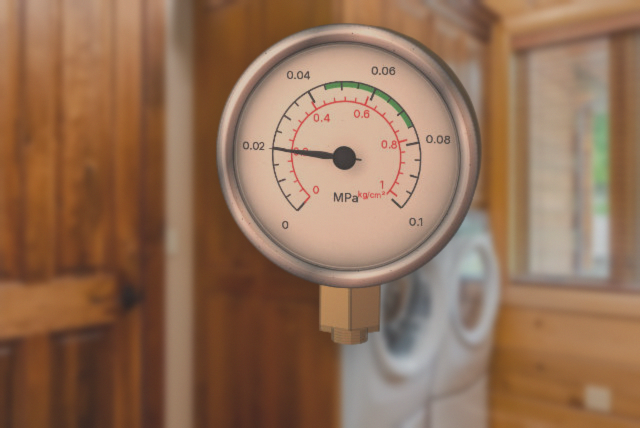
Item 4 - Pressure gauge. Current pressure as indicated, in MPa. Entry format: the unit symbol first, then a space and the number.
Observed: MPa 0.02
